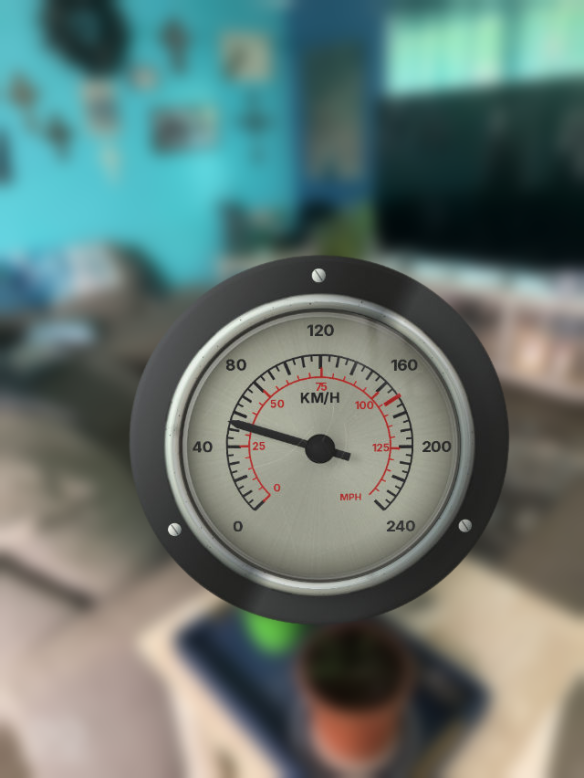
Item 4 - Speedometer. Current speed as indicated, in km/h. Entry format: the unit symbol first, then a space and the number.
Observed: km/h 55
